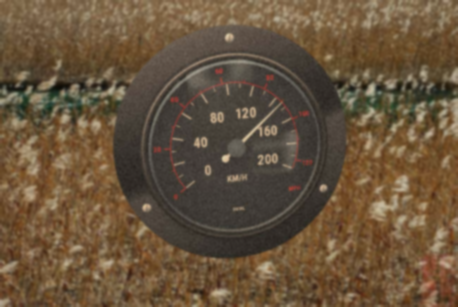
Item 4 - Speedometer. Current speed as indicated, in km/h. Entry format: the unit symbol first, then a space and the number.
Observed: km/h 145
